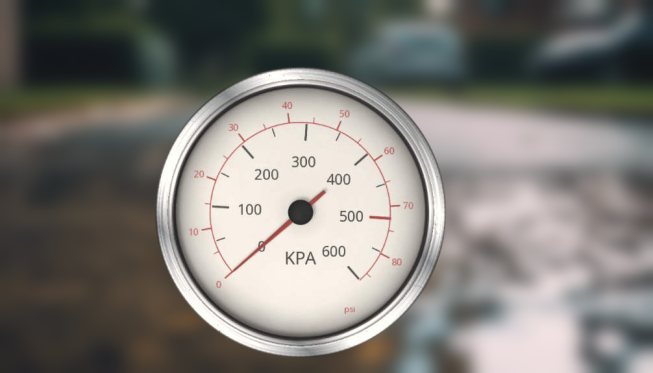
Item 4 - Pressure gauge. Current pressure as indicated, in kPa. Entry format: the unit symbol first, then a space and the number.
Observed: kPa 0
